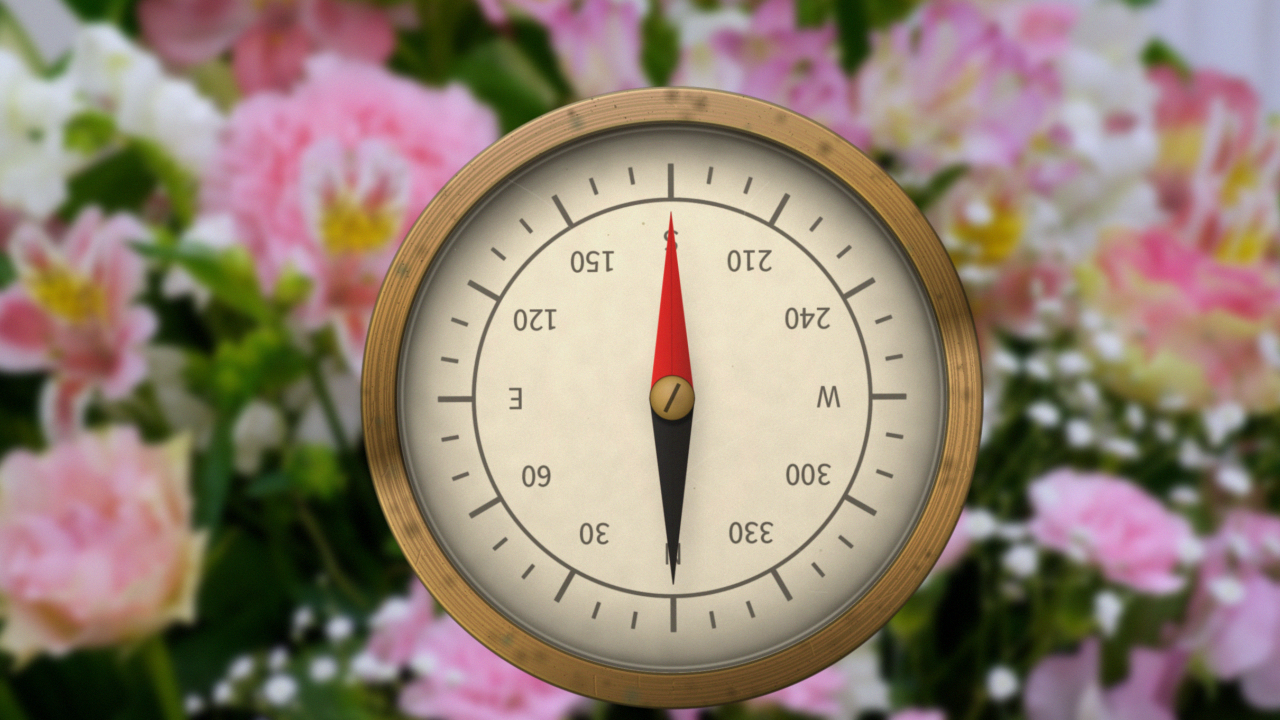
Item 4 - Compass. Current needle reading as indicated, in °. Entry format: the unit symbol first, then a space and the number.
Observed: ° 180
